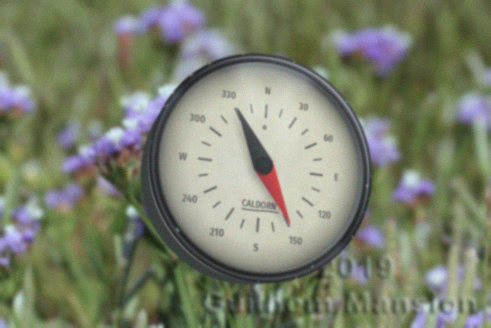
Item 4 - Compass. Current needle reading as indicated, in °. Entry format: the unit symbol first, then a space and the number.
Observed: ° 150
